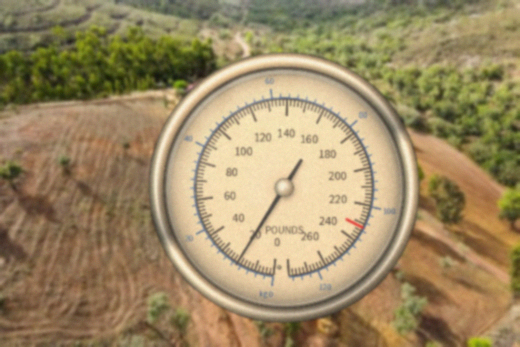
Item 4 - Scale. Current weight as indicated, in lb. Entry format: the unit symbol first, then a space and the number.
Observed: lb 20
